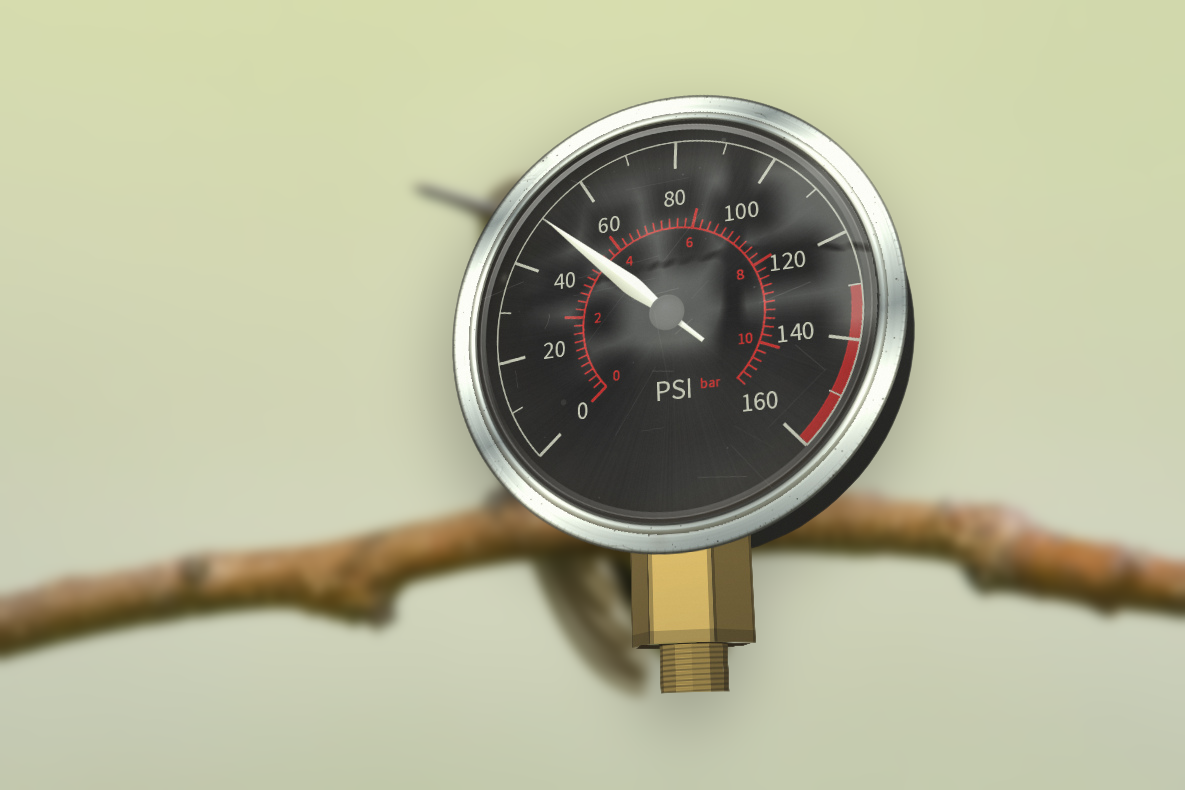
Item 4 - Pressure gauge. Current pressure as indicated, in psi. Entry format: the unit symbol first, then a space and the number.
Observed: psi 50
